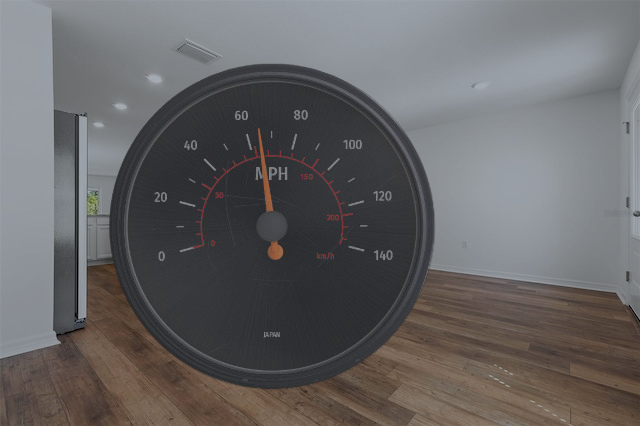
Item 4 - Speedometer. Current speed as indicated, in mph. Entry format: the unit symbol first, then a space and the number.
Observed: mph 65
